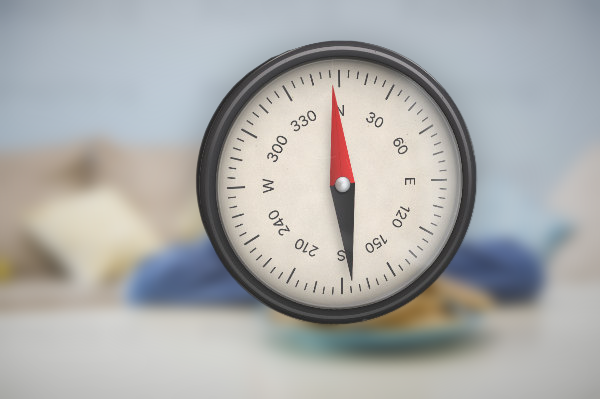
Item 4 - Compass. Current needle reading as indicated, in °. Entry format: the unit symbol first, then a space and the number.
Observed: ° 355
